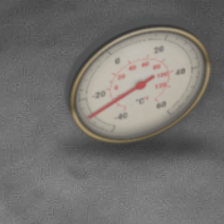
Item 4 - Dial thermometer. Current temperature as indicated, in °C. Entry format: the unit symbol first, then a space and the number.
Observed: °C -28
